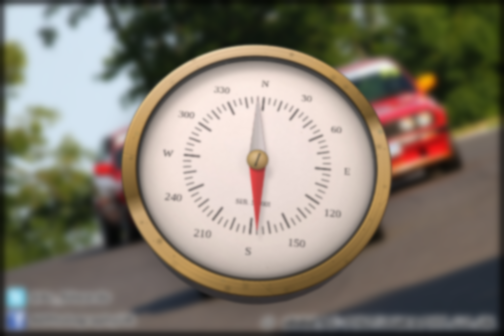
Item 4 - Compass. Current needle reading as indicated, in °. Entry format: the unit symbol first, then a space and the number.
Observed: ° 175
